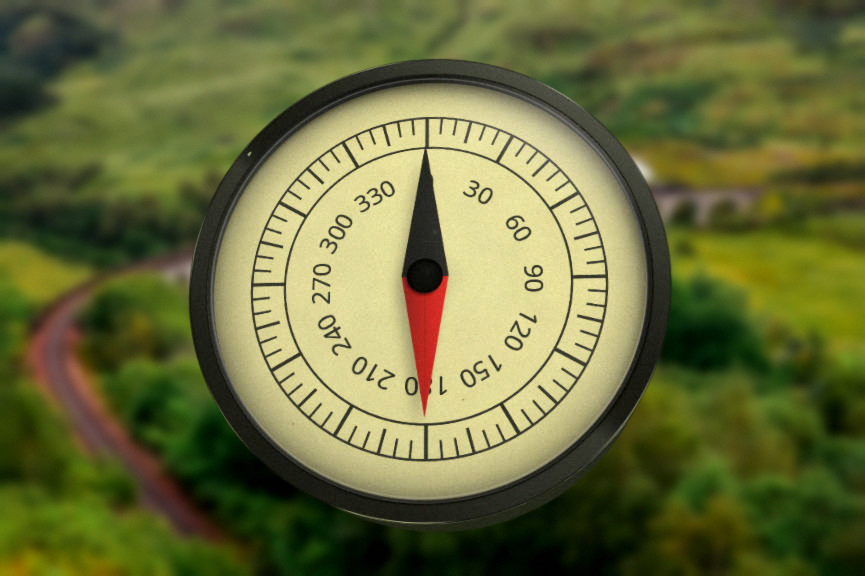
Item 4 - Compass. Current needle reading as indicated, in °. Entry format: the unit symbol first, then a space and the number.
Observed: ° 180
